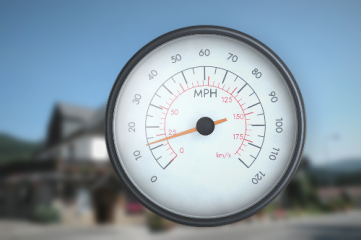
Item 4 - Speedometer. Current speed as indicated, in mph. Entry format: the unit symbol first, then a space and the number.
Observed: mph 12.5
